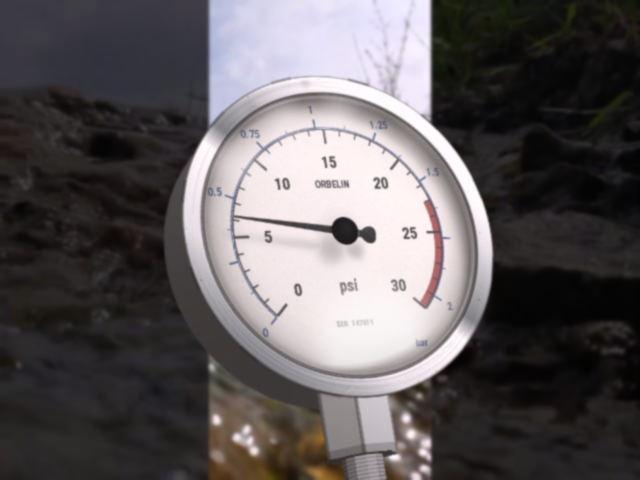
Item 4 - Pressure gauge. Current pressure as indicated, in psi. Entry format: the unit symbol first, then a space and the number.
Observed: psi 6
